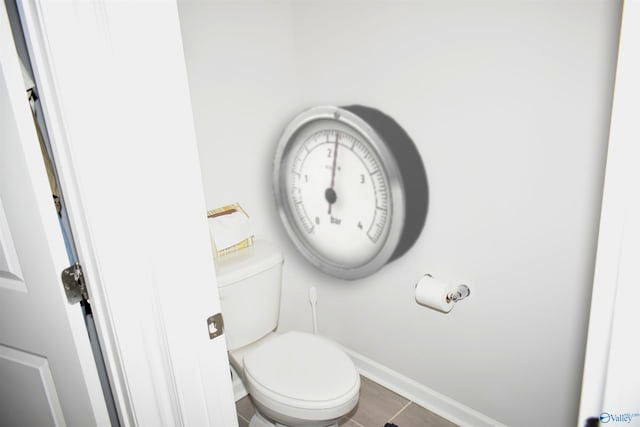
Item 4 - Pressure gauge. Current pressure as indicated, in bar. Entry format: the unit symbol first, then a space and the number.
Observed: bar 2.25
